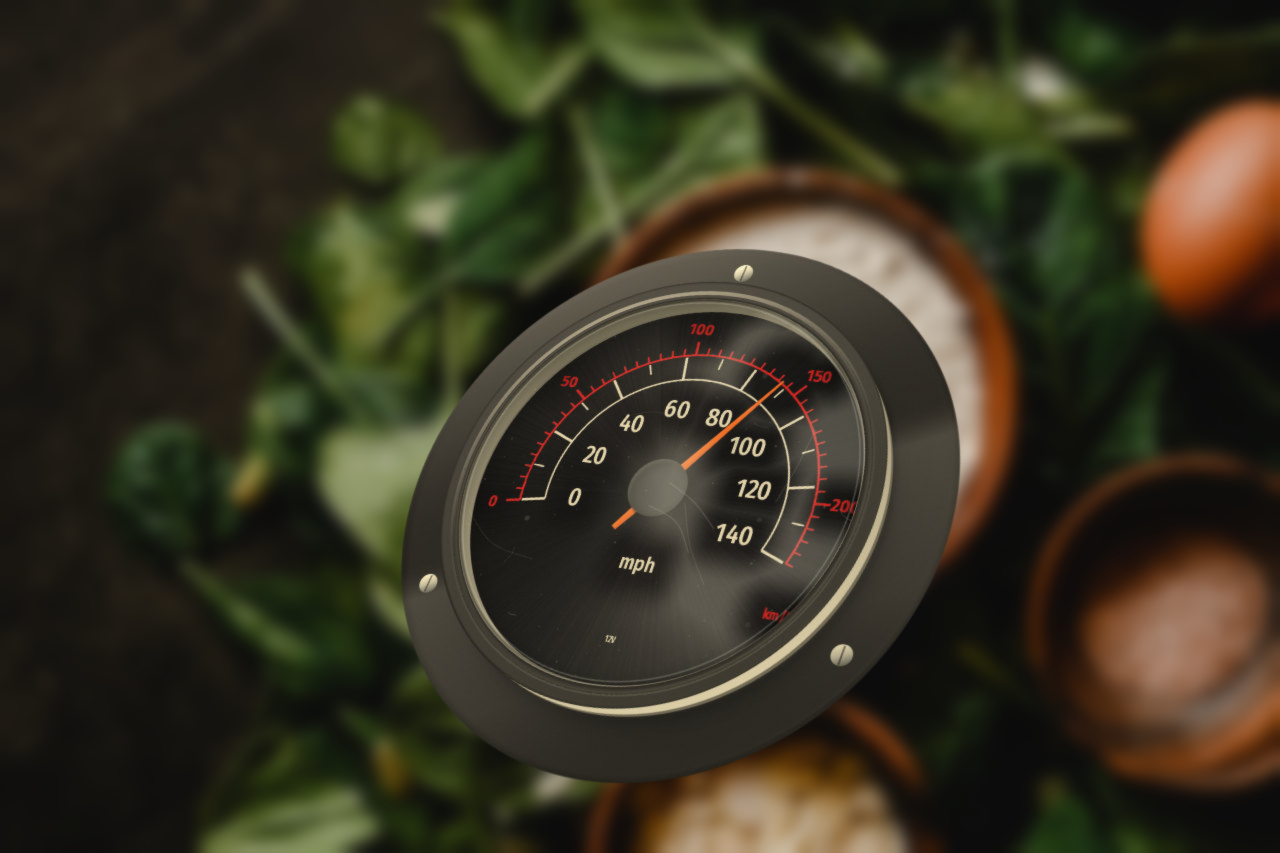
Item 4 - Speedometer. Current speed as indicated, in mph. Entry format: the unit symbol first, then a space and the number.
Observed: mph 90
